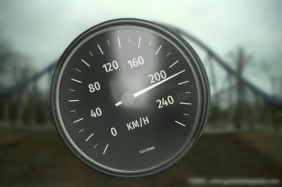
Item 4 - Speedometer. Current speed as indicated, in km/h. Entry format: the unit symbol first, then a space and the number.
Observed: km/h 210
